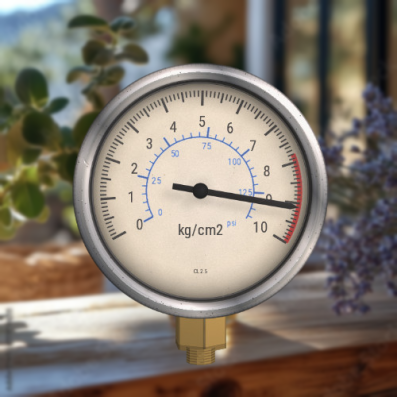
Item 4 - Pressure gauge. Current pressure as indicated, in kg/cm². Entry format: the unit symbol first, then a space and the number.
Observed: kg/cm² 9.1
